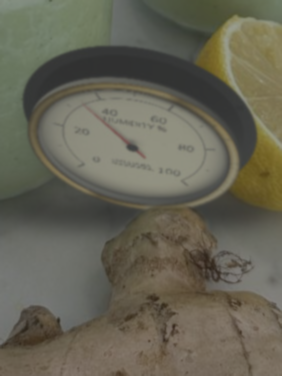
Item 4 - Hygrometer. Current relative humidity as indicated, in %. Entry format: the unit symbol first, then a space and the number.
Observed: % 35
